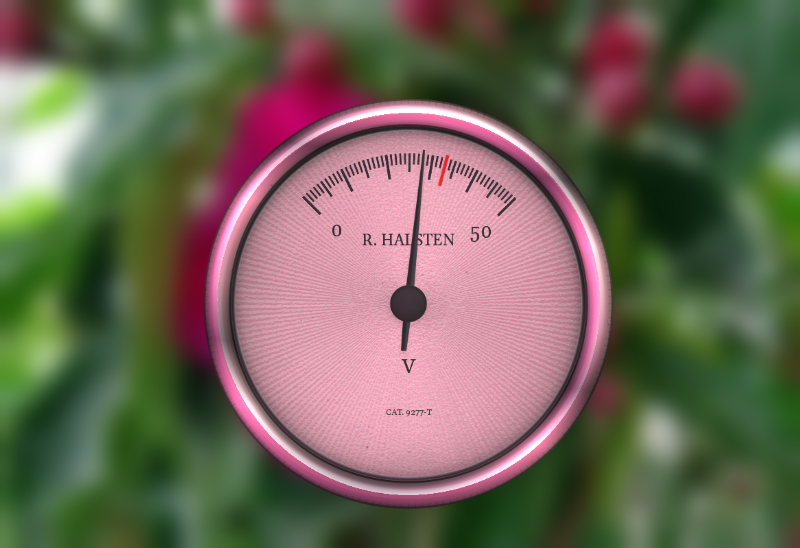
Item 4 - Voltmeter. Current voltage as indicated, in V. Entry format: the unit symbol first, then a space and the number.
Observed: V 28
